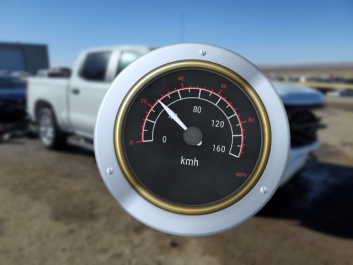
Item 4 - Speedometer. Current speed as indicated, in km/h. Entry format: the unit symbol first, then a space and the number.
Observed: km/h 40
